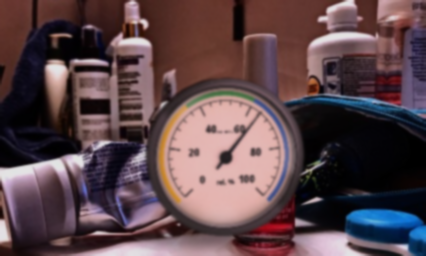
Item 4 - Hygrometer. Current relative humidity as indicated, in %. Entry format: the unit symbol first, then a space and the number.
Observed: % 64
